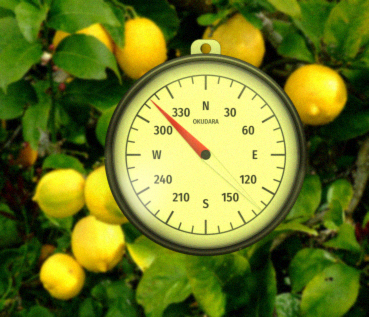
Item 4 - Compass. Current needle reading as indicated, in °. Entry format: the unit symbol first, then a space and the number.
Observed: ° 315
